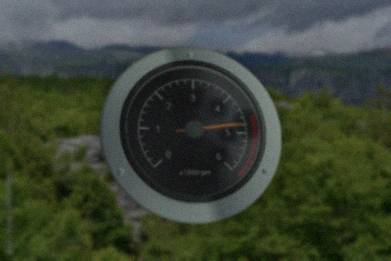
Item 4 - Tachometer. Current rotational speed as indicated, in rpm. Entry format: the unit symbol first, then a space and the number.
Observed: rpm 4800
